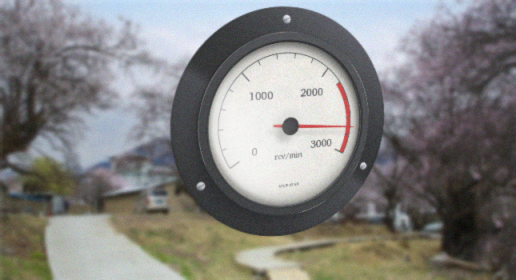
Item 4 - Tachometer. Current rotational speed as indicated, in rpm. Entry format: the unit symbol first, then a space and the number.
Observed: rpm 2700
